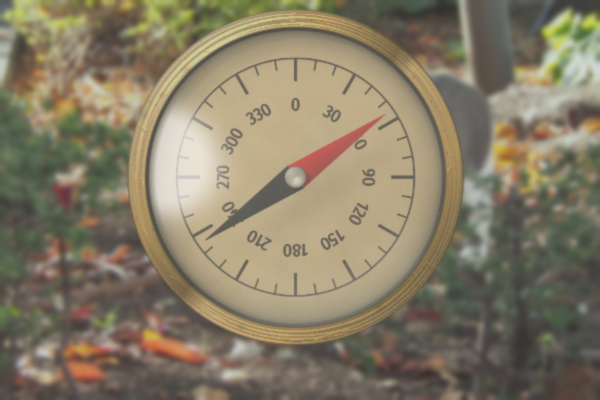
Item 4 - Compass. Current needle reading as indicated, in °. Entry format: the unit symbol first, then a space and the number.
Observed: ° 55
